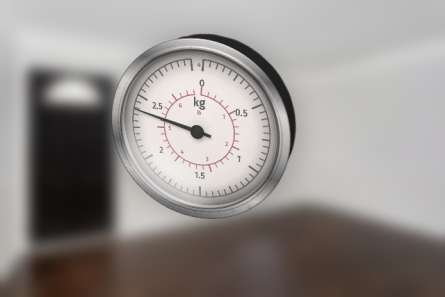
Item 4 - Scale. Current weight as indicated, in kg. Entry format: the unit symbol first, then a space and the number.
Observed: kg 2.4
